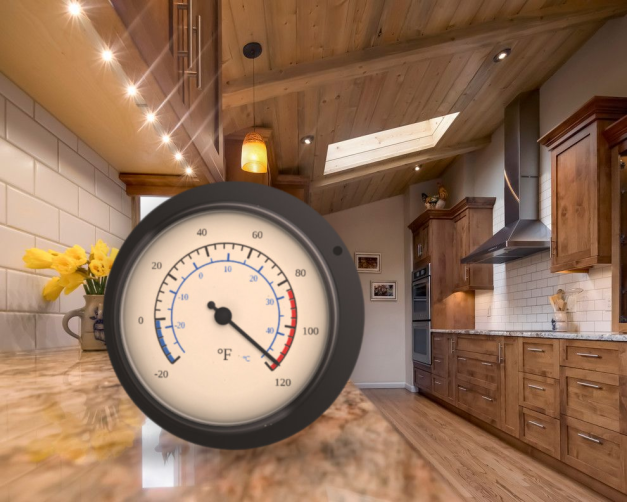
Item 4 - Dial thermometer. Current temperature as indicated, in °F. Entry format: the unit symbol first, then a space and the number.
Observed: °F 116
